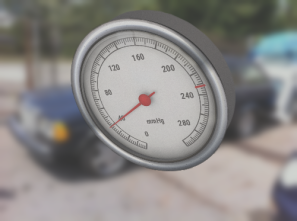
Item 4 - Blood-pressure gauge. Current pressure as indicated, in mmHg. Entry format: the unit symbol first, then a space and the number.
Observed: mmHg 40
